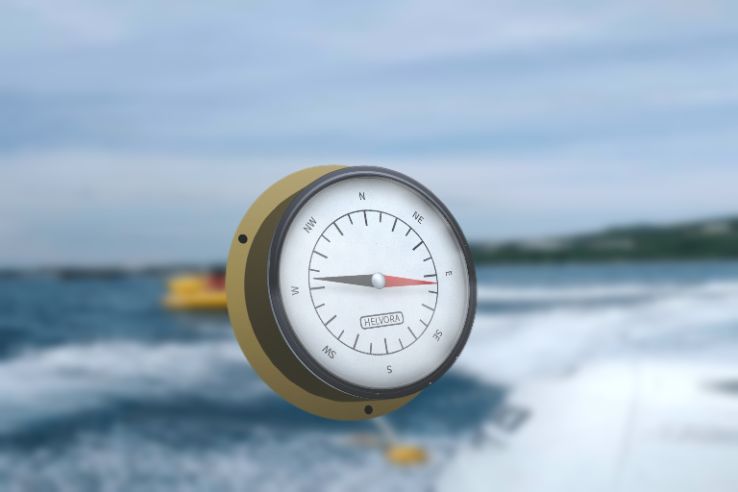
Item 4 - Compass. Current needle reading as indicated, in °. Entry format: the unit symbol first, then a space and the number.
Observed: ° 97.5
